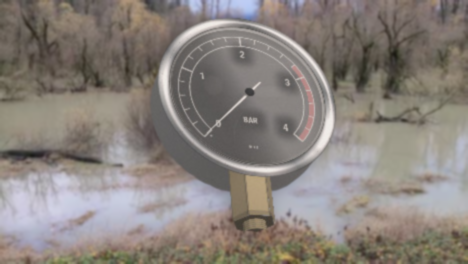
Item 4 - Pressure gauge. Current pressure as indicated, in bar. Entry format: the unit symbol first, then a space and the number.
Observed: bar 0
